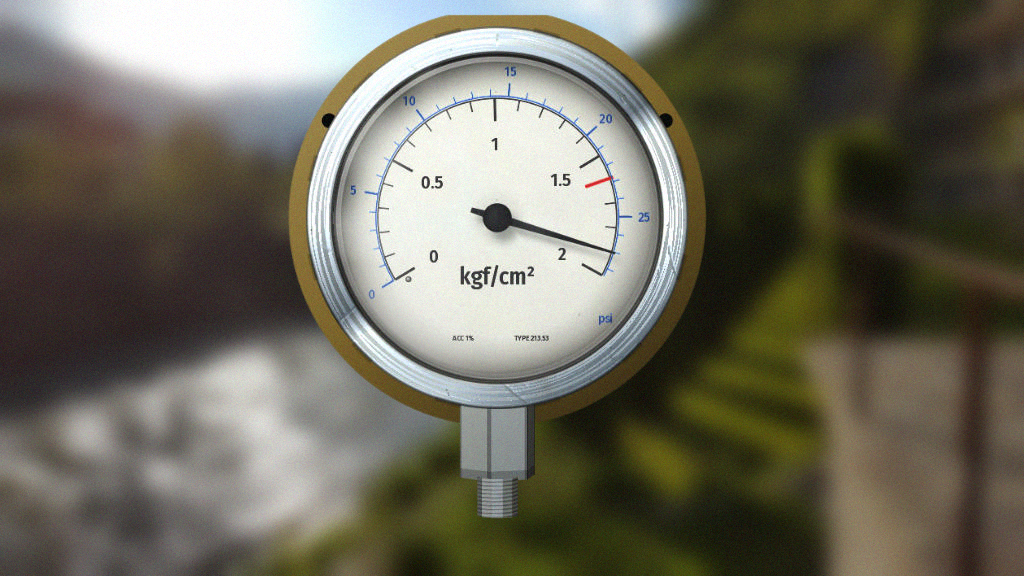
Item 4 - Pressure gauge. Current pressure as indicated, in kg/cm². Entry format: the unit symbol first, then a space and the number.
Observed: kg/cm² 1.9
